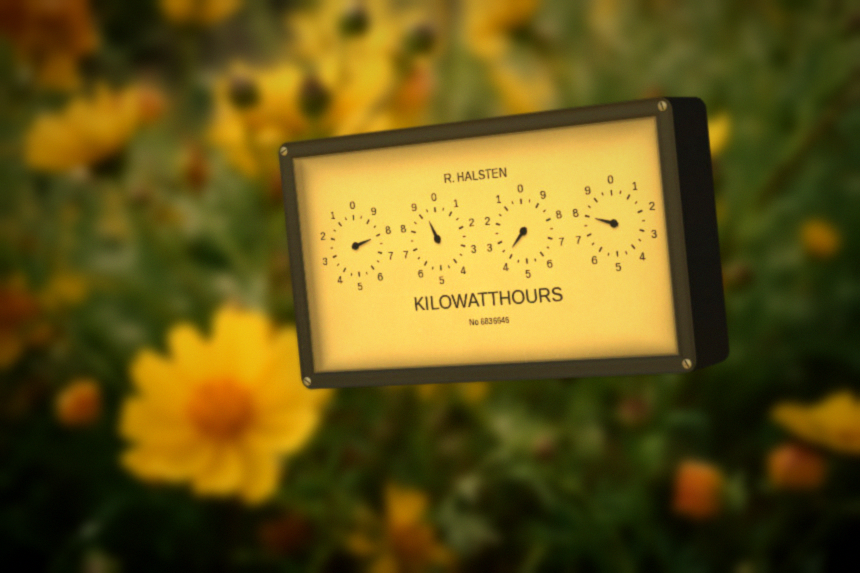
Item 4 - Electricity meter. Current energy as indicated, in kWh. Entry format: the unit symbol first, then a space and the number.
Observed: kWh 7938
